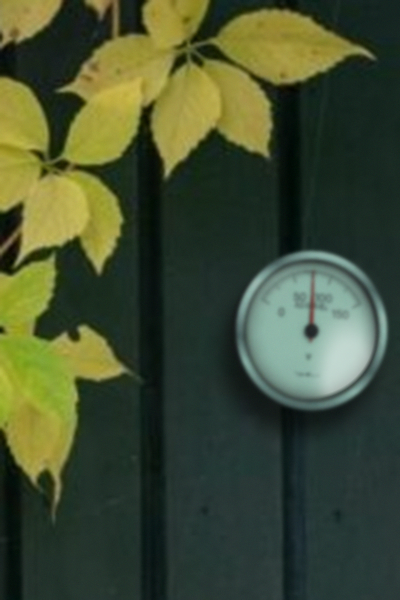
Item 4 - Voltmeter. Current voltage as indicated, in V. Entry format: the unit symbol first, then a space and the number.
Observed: V 75
